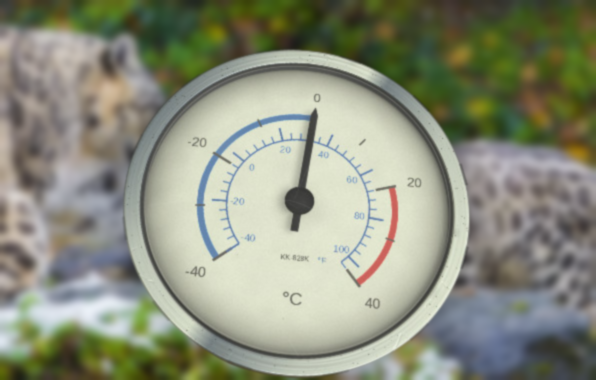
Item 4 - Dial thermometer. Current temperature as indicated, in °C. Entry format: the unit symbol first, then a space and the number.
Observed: °C 0
